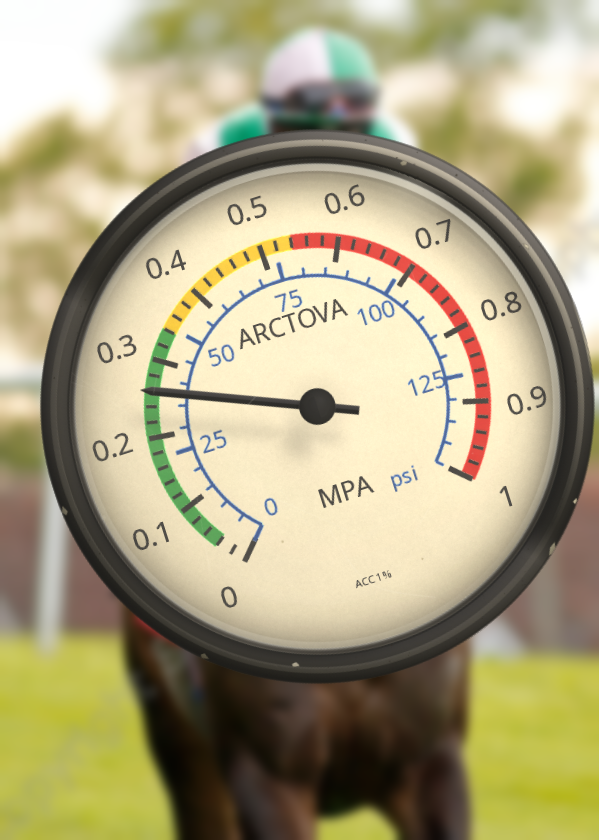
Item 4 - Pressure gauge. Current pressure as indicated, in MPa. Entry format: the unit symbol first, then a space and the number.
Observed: MPa 0.26
